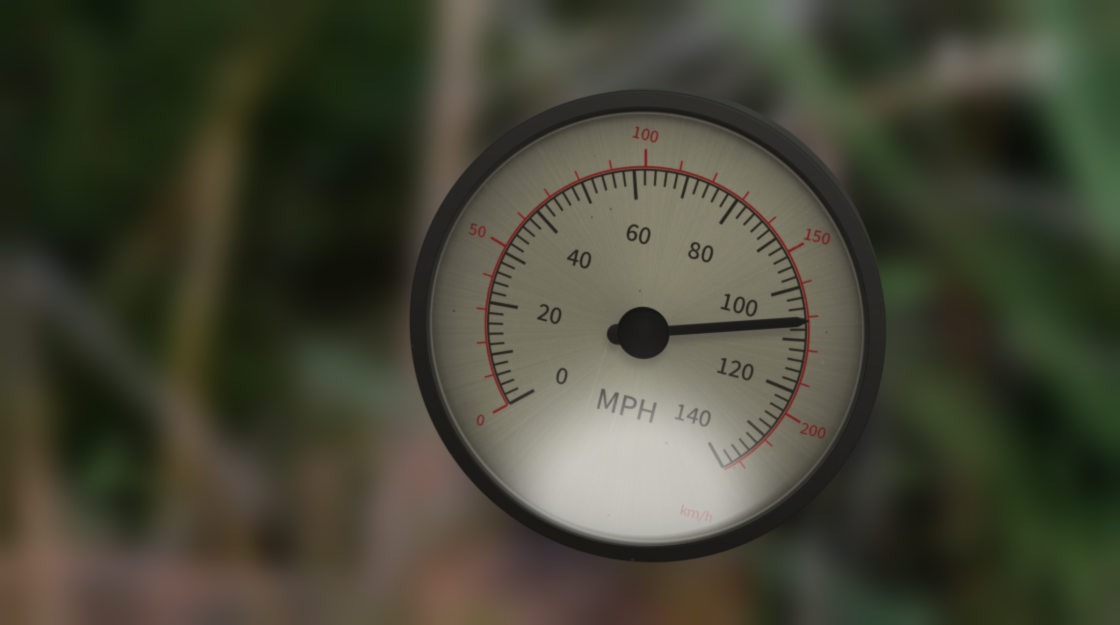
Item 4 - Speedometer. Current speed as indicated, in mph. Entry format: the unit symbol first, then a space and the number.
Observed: mph 106
